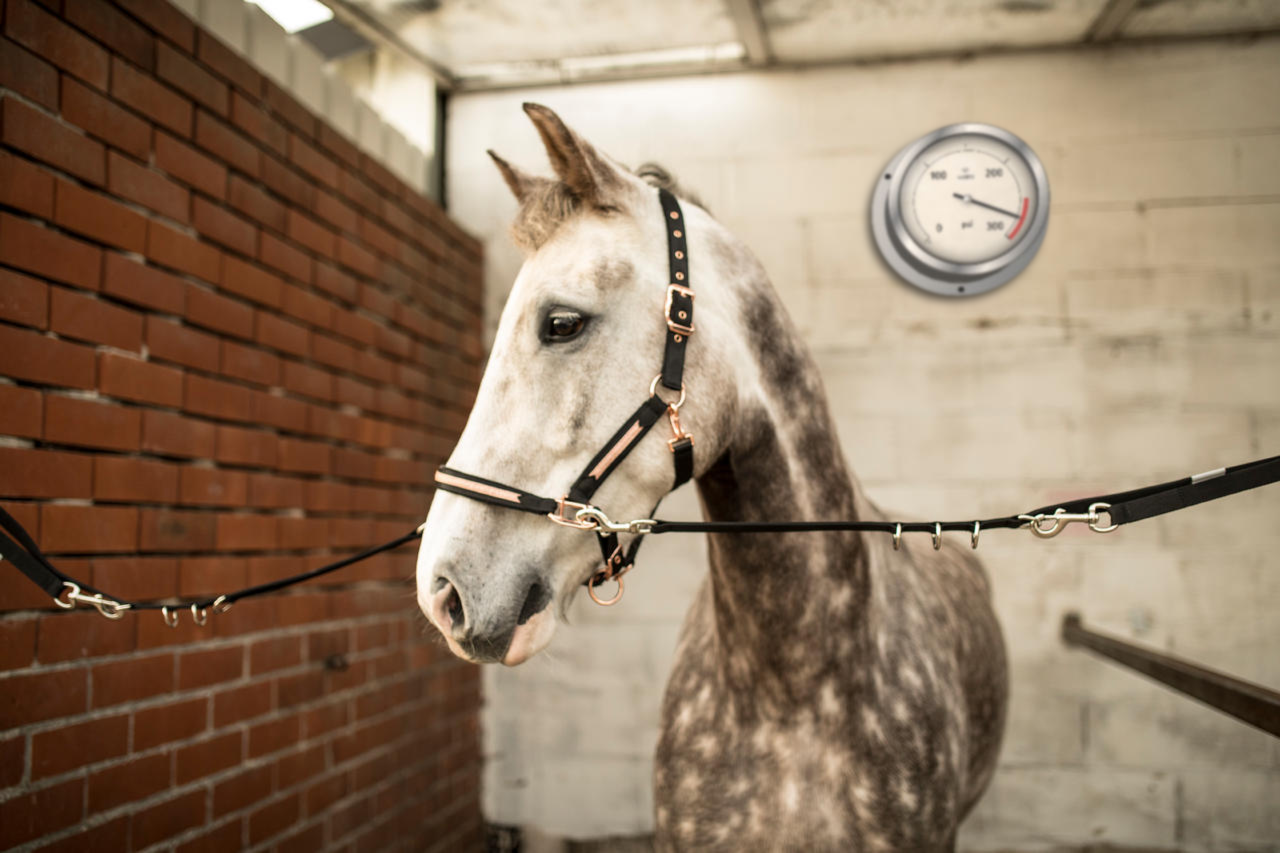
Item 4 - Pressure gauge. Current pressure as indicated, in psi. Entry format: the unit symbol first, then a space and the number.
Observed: psi 275
